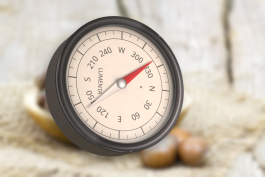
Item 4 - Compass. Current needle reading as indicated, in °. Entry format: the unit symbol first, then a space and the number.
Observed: ° 320
